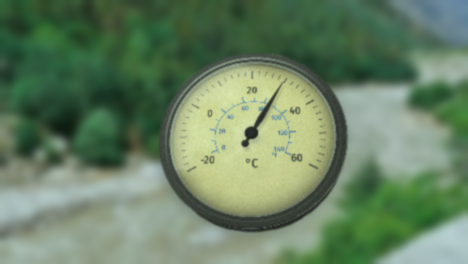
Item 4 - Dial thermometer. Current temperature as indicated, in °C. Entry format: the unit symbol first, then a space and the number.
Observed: °C 30
